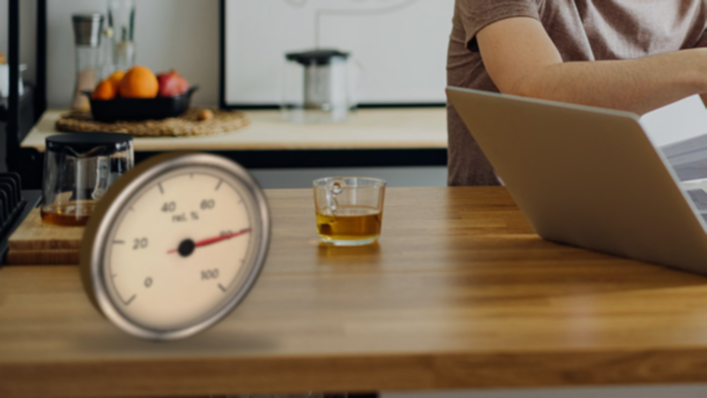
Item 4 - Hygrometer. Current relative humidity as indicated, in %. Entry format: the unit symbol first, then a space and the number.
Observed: % 80
